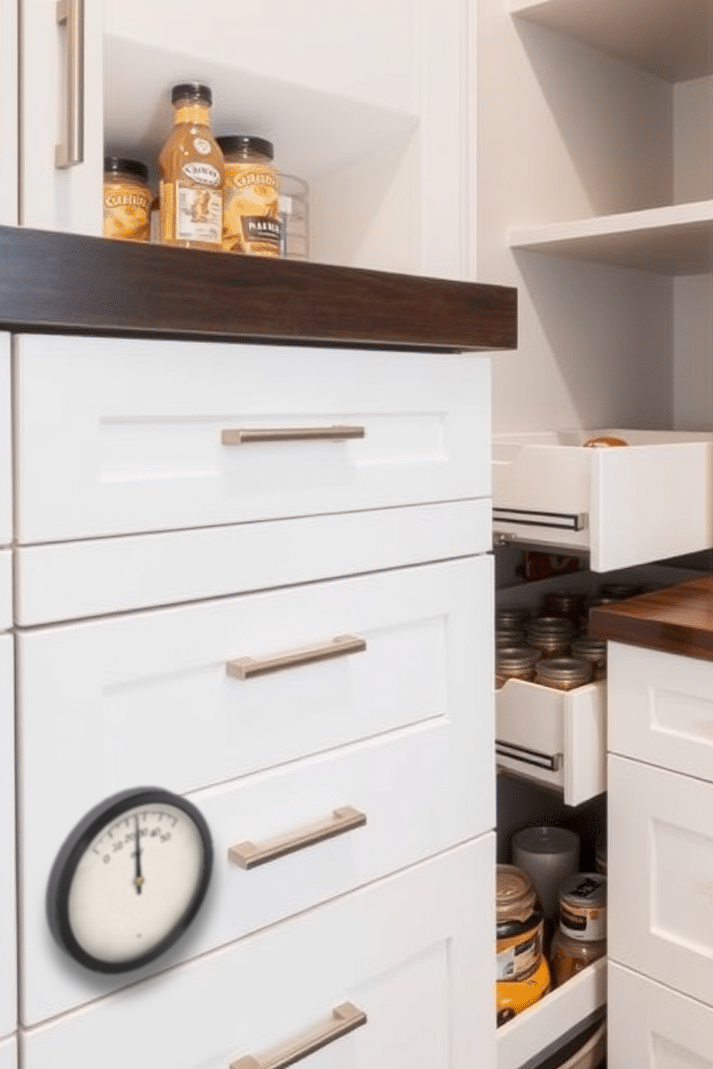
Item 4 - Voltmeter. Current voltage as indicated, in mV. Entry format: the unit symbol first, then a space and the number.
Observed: mV 25
